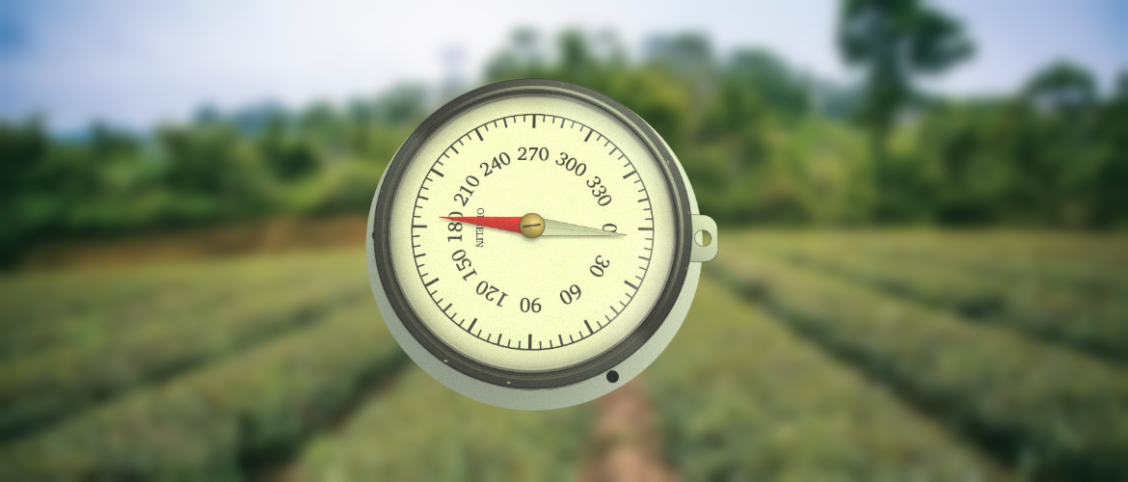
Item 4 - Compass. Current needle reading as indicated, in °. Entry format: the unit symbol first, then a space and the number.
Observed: ° 185
